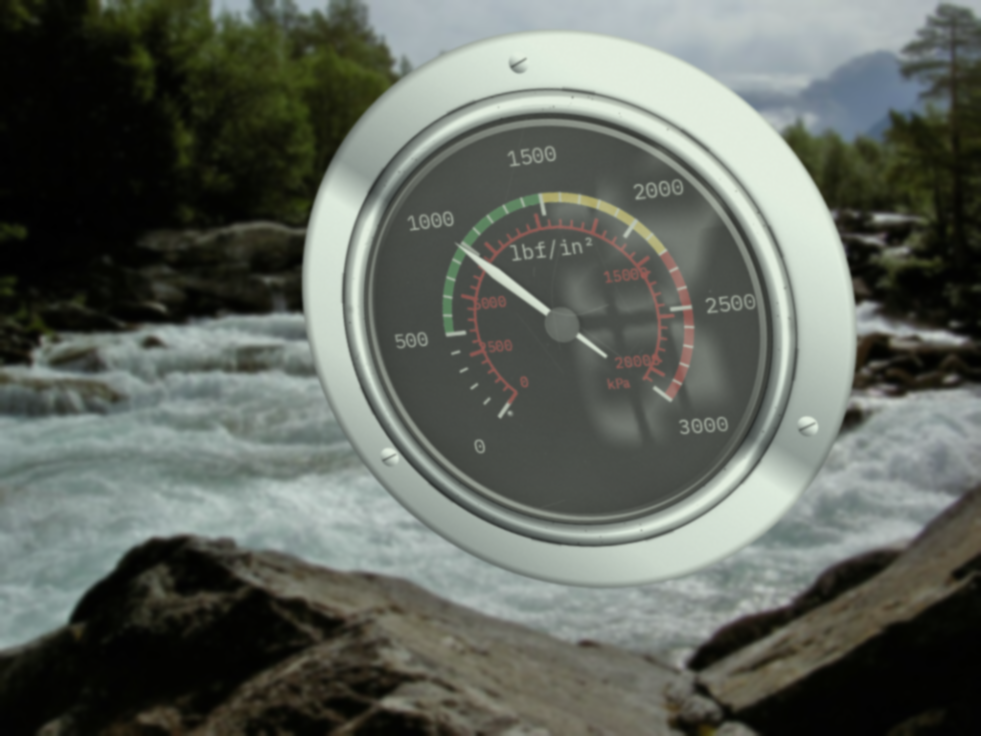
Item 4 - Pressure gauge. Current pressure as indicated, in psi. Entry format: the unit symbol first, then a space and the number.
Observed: psi 1000
